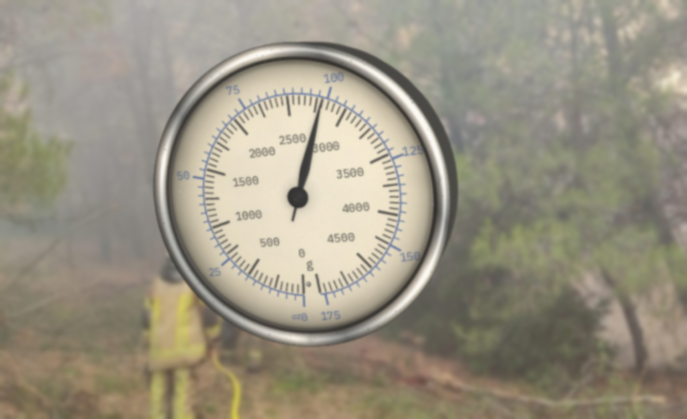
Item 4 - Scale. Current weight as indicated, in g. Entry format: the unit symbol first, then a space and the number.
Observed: g 2800
